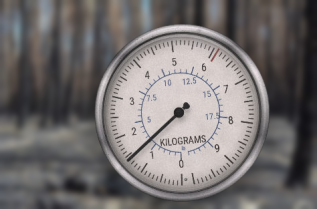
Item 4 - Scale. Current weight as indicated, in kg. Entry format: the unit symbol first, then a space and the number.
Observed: kg 1.4
